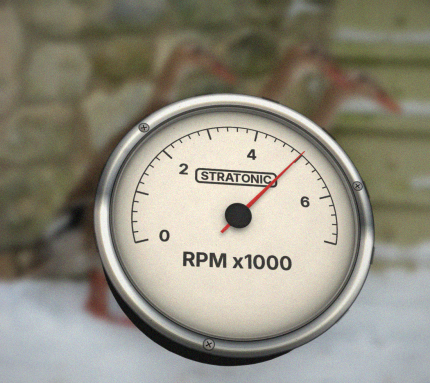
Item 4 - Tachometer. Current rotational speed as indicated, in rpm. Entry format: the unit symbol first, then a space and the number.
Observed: rpm 5000
